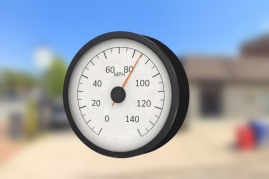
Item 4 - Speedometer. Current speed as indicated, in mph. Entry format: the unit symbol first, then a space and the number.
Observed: mph 85
